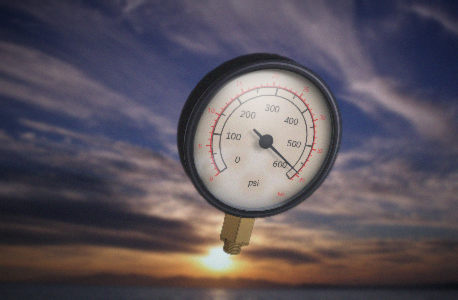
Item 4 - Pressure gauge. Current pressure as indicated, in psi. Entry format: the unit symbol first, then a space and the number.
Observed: psi 575
